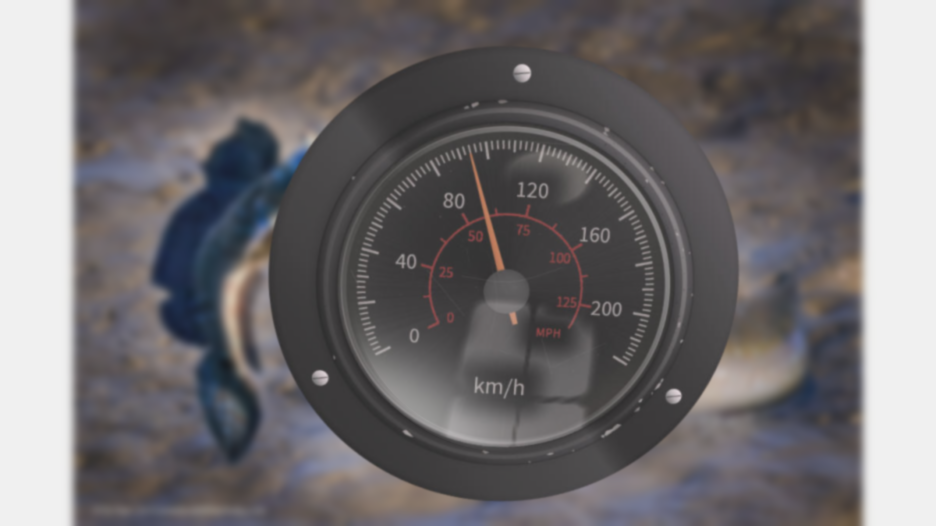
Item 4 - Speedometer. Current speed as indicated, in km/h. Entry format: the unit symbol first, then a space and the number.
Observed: km/h 94
